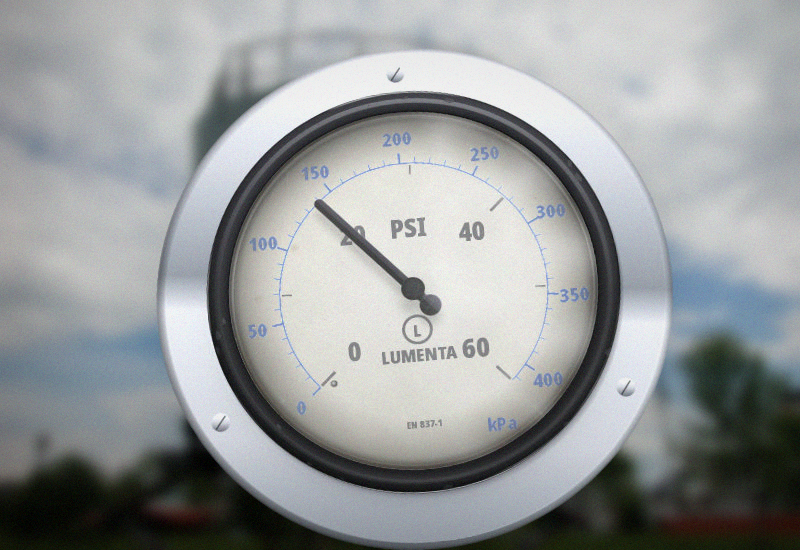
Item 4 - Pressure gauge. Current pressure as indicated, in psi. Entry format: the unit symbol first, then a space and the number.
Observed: psi 20
